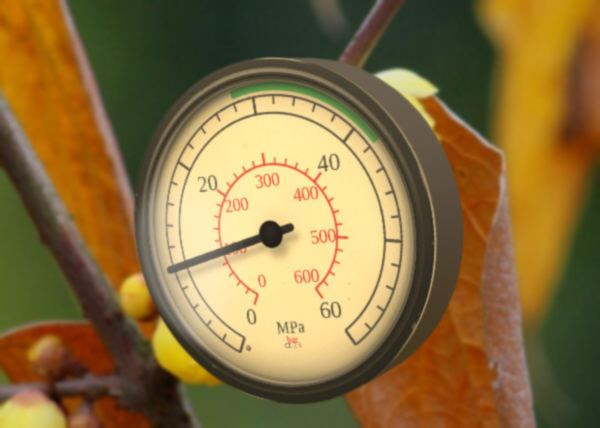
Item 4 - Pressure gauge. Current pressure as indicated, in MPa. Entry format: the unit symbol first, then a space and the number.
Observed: MPa 10
